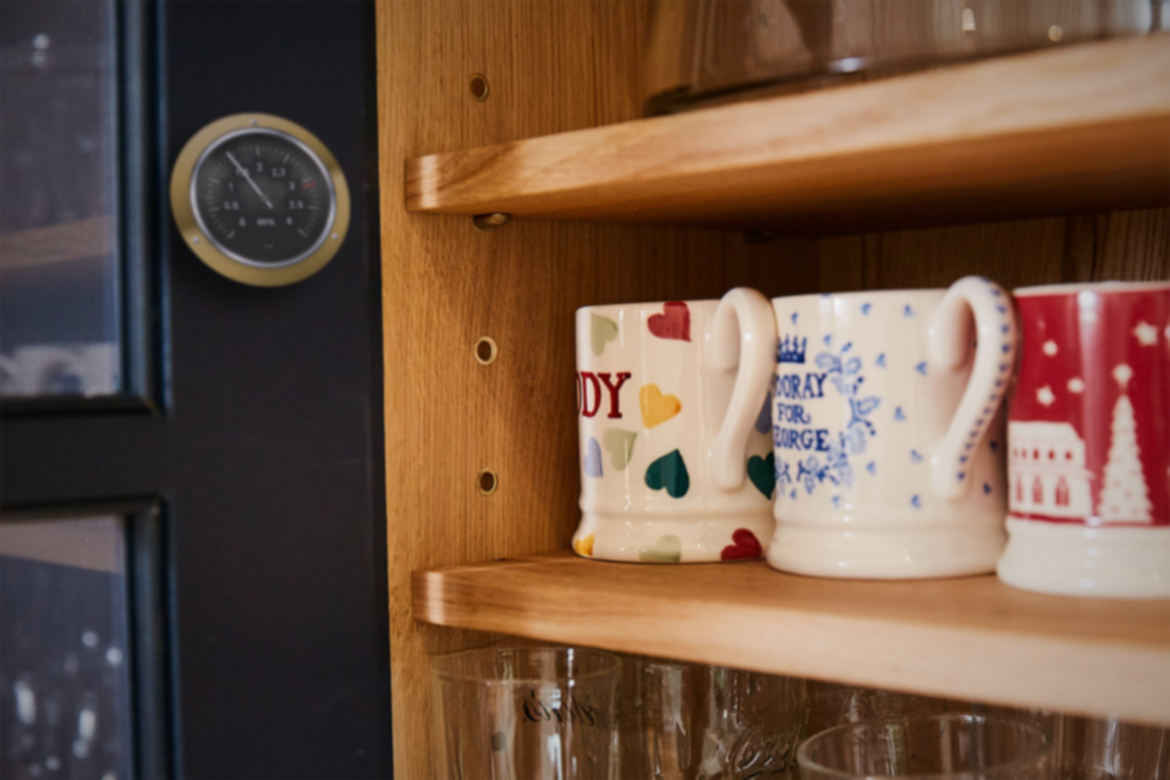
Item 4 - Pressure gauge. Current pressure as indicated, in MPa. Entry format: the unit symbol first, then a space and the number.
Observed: MPa 1.5
